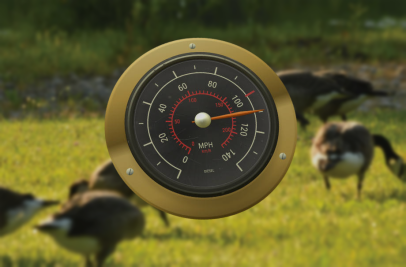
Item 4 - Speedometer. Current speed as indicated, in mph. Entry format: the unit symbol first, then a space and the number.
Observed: mph 110
